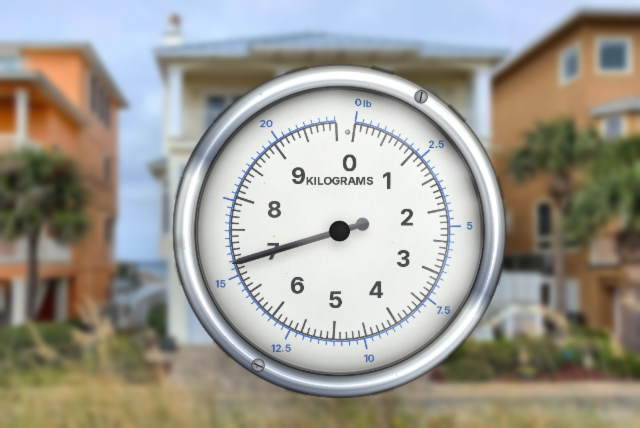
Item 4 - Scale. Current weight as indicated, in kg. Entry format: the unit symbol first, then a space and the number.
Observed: kg 7
